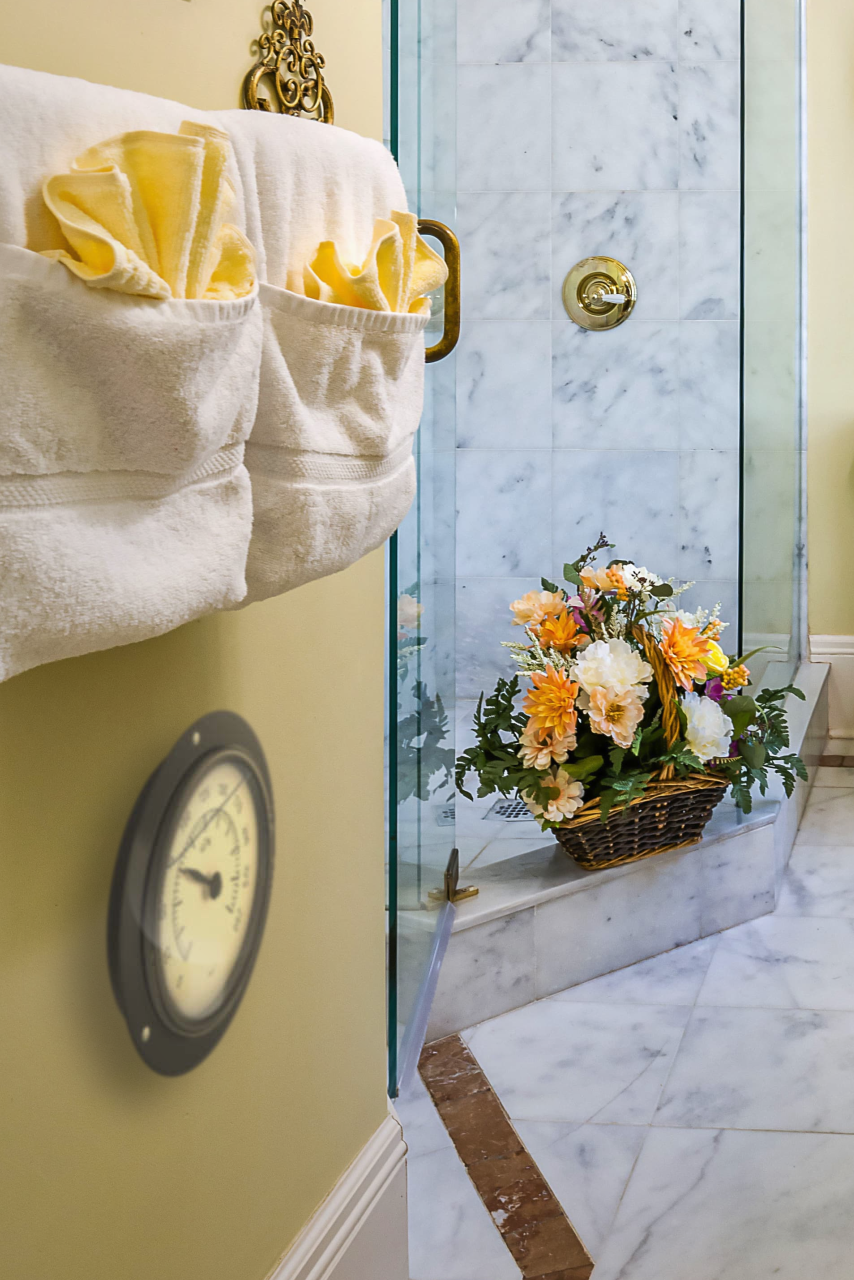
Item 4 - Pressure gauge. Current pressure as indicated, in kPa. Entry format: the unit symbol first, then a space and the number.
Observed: kPa 75
